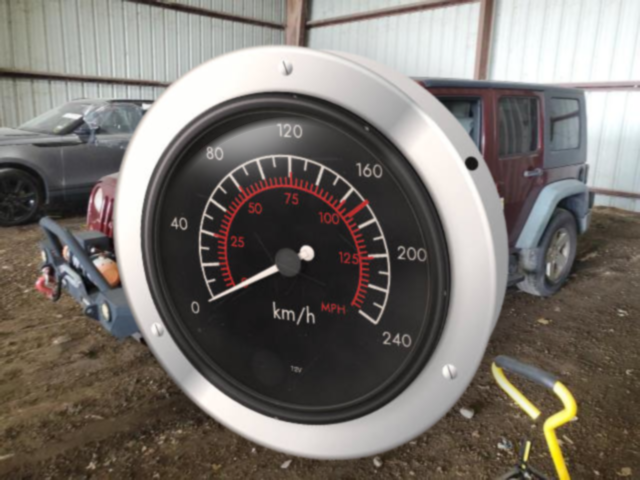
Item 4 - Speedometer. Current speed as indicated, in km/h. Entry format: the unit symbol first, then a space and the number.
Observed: km/h 0
